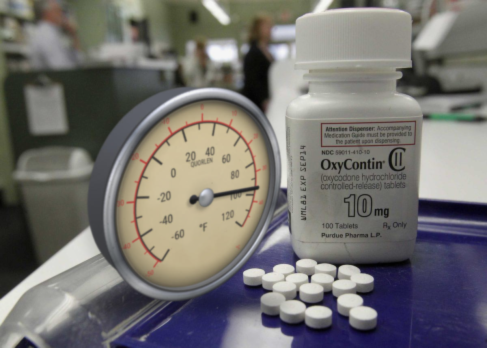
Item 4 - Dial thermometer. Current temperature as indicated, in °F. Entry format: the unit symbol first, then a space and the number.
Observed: °F 95
